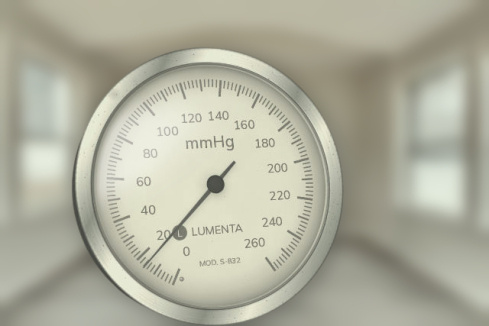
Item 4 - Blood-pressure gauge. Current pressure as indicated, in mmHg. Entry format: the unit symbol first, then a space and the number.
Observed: mmHg 16
